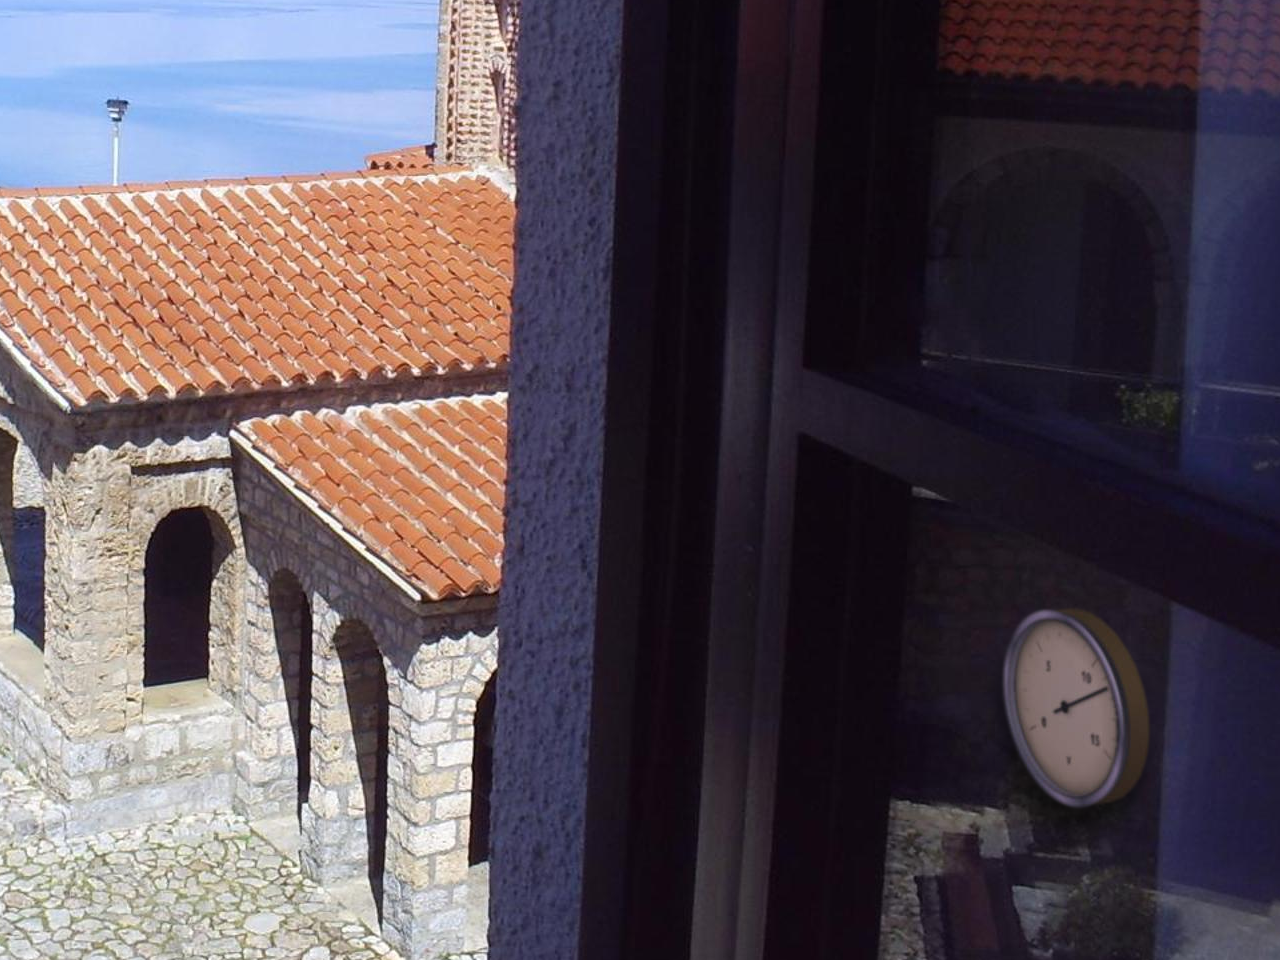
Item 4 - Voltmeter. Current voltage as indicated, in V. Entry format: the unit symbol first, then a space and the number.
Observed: V 11.5
